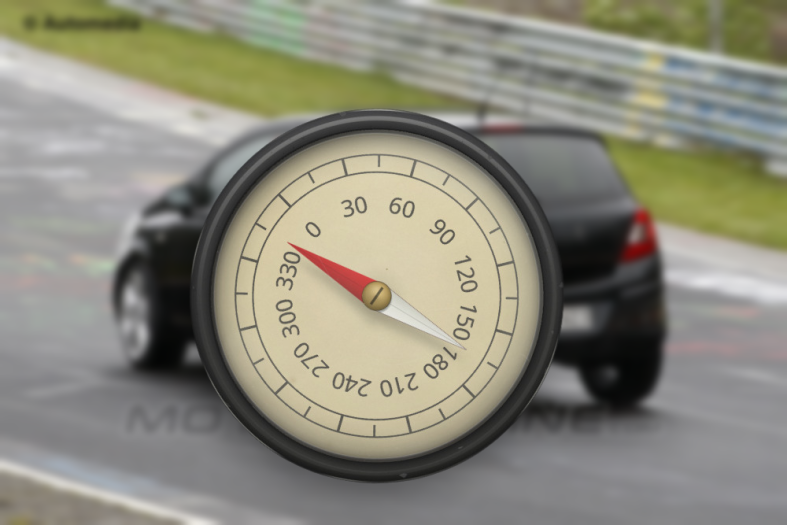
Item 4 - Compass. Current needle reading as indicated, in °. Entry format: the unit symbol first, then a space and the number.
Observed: ° 345
